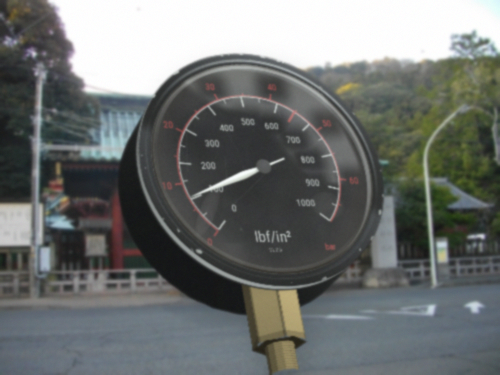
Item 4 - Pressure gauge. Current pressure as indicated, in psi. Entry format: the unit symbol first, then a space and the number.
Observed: psi 100
